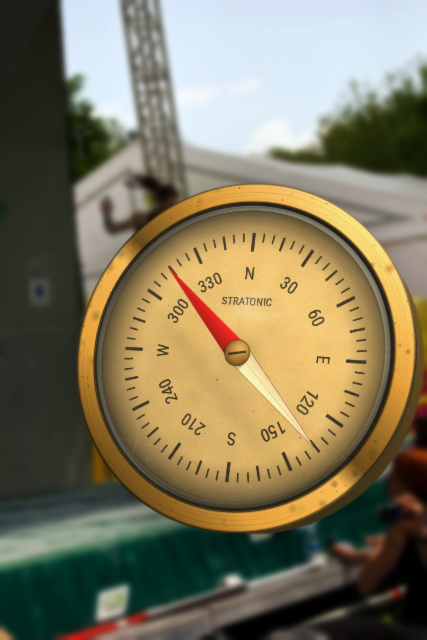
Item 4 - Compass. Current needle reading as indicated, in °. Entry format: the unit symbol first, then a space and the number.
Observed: ° 315
